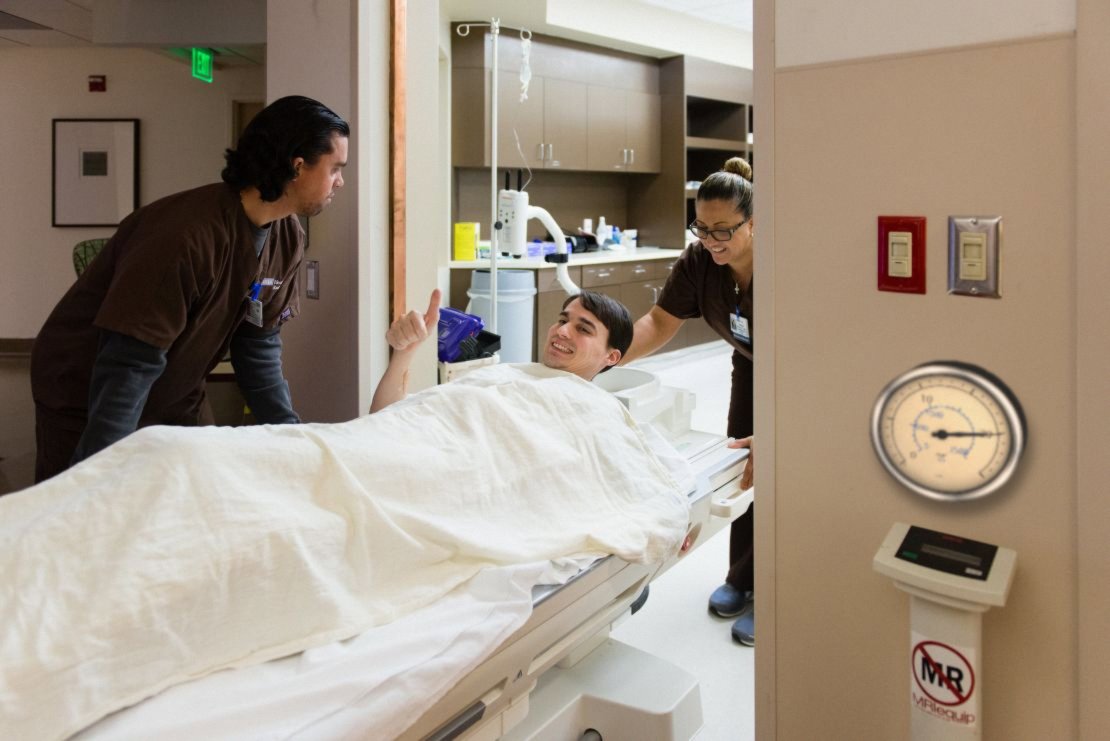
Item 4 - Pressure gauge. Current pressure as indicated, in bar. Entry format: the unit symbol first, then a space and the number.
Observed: bar 20
